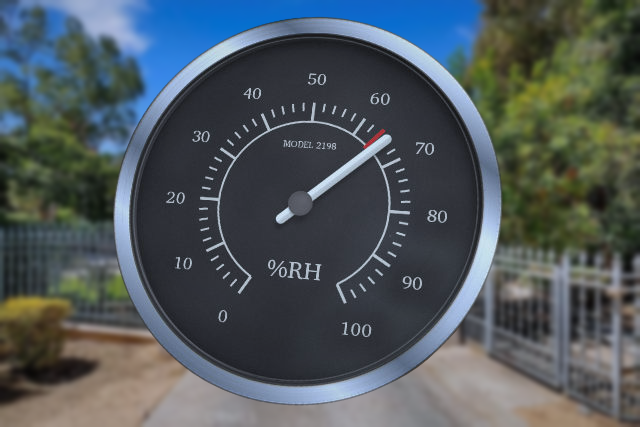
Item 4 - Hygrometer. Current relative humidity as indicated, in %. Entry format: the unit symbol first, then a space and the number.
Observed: % 66
